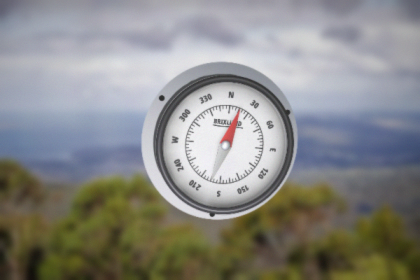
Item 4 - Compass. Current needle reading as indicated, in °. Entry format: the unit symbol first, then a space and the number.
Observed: ° 15
